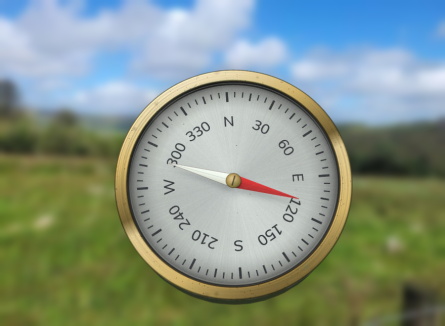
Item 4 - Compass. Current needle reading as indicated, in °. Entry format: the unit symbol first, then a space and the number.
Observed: ° 110
